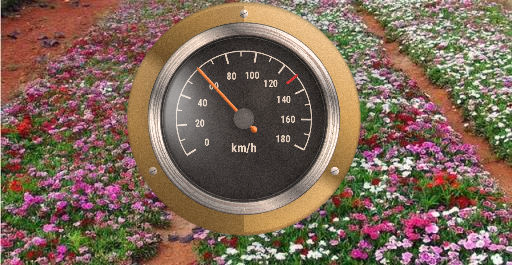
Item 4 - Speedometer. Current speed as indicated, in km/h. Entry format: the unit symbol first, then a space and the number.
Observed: km/h 60
